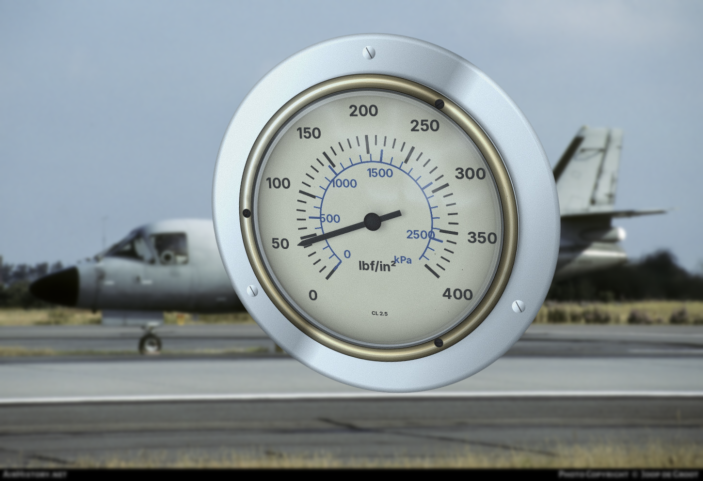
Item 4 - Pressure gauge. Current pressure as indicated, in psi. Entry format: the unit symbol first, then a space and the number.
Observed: psi 45
